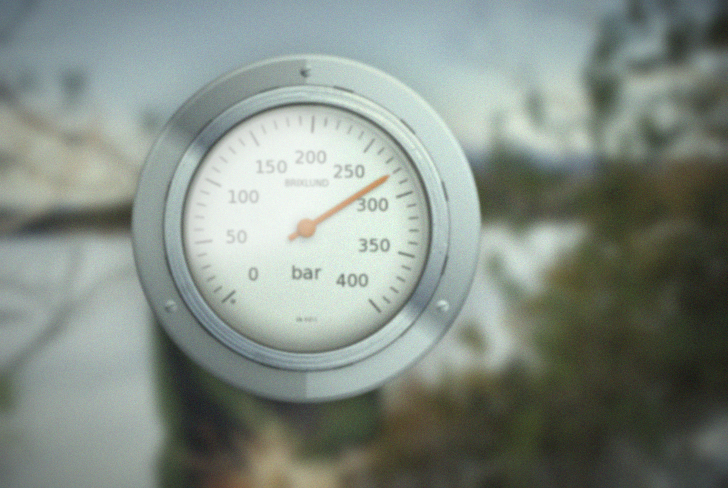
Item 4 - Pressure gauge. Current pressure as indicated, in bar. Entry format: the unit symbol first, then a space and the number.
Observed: bar 280
